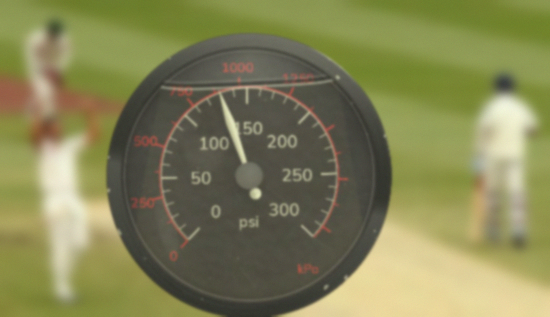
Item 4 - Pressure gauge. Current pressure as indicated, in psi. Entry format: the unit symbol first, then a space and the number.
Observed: psi 130
